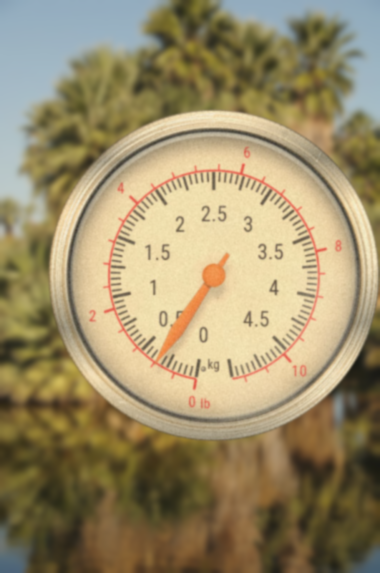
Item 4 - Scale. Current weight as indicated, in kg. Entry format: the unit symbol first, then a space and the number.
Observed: kg 0.35
